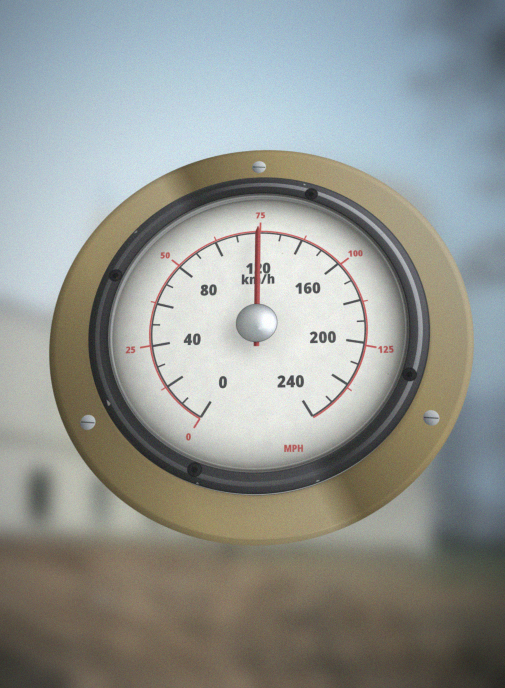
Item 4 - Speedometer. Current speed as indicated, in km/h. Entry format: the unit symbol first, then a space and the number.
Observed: km/h 120
